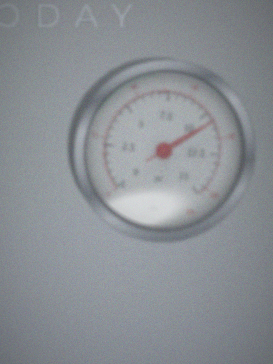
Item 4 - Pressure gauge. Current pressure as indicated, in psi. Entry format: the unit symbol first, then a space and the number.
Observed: psi 10.5
